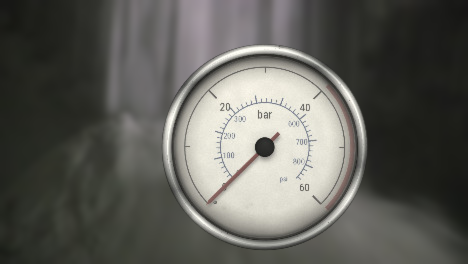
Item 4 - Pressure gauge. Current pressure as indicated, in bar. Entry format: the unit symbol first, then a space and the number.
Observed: bar 0
